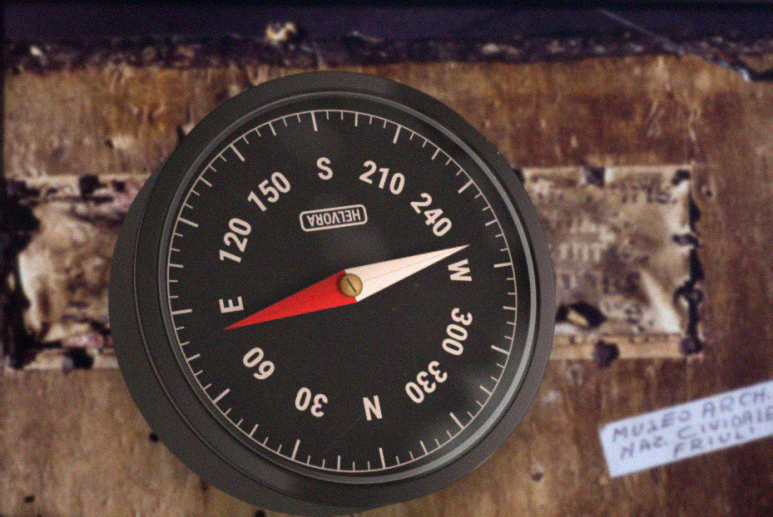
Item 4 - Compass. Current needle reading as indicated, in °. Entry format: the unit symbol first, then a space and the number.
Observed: ° 80
